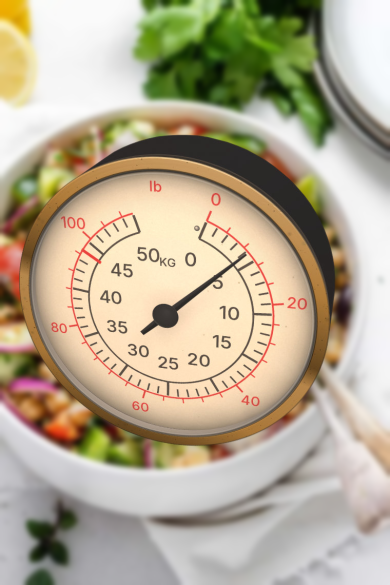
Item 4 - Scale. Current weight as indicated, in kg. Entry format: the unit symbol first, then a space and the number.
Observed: kg 4
